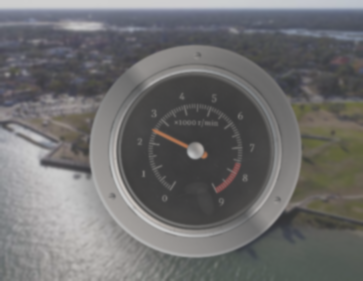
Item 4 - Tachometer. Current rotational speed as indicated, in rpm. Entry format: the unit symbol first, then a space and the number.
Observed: rpm 2500
